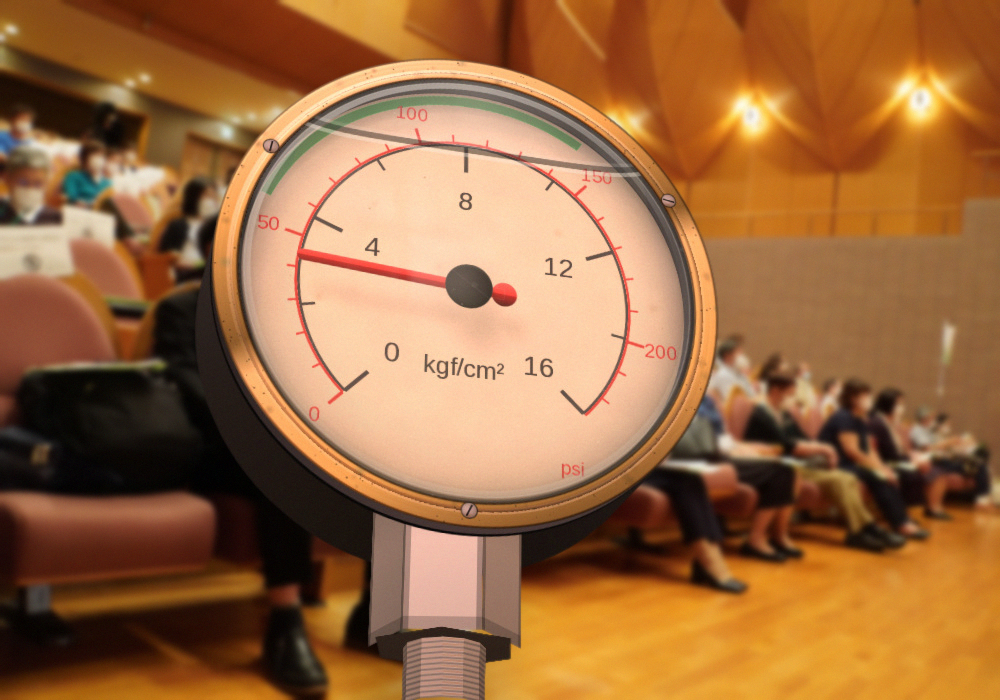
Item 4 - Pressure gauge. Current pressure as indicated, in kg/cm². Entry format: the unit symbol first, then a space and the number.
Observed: kg/cm² 3
